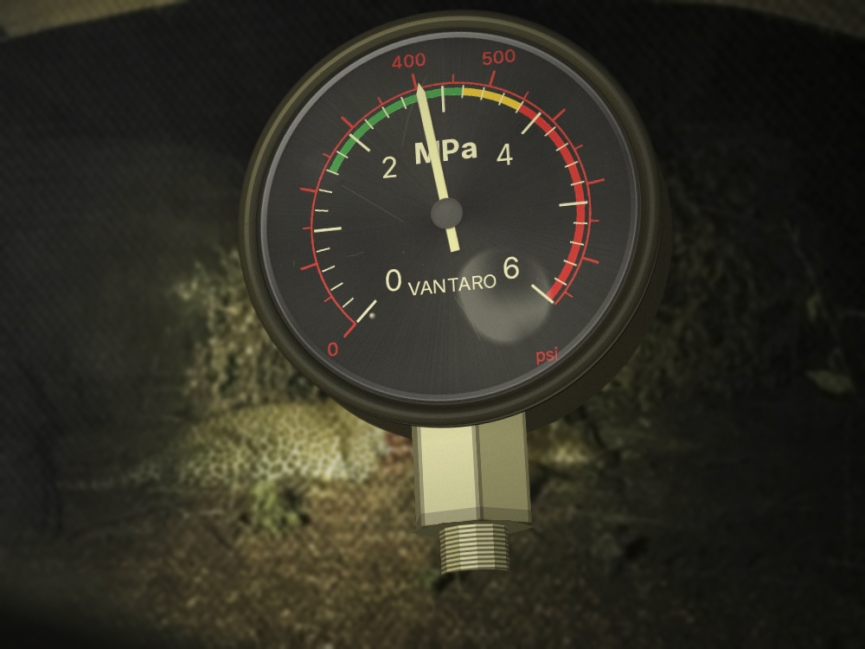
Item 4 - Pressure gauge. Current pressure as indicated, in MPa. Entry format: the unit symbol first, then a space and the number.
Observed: MPa 2.8
